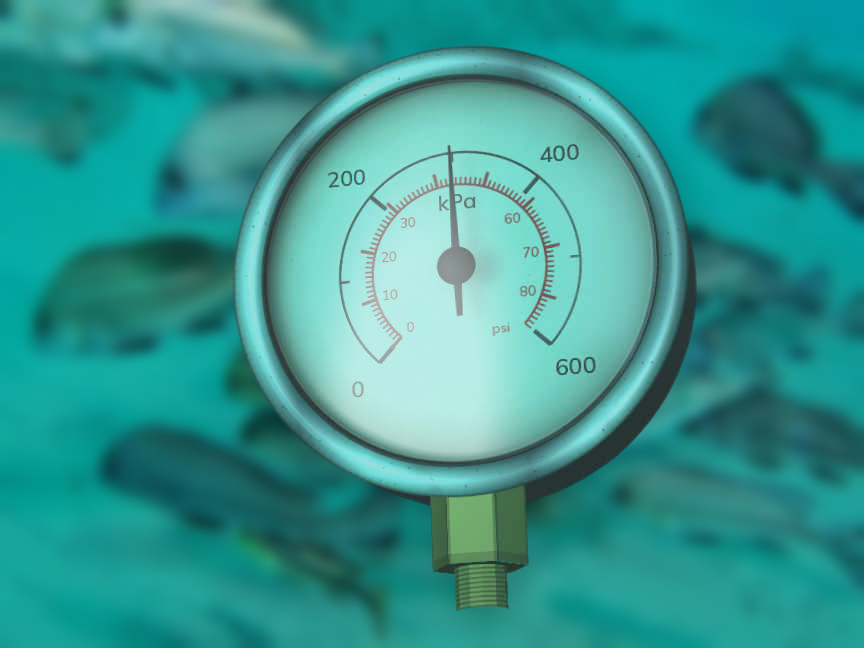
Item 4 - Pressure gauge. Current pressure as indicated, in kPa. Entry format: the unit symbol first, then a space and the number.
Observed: kPa 300
